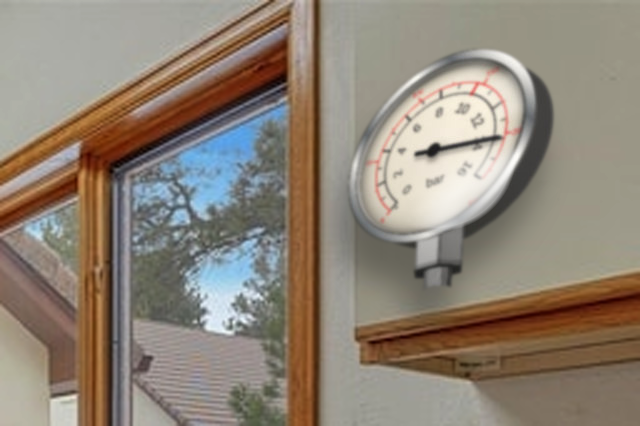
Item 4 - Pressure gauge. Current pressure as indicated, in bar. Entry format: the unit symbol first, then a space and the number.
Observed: bar 14
